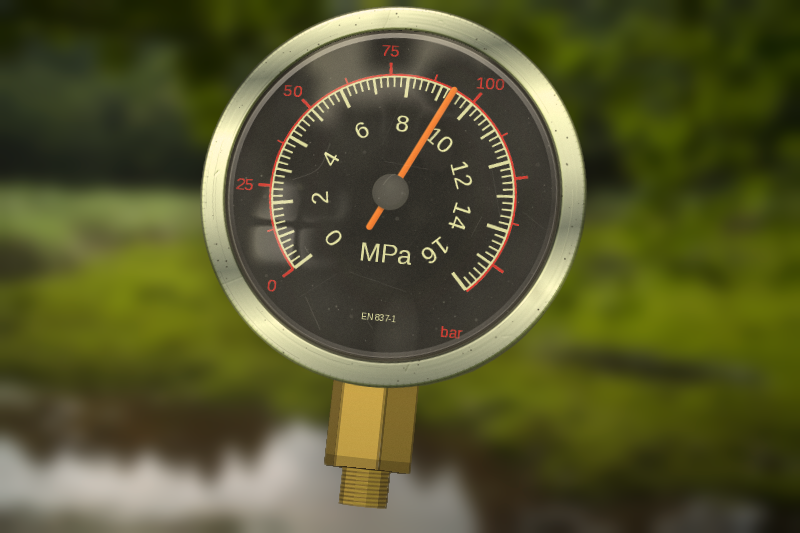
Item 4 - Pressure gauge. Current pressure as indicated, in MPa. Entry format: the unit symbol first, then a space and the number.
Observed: MPa 9.4
